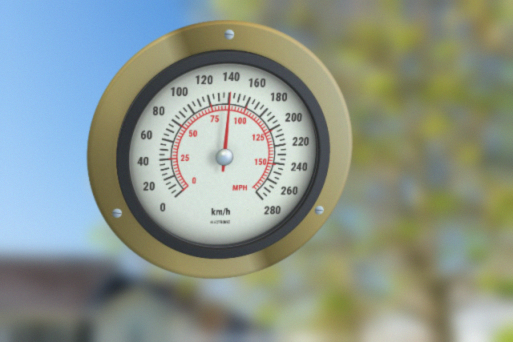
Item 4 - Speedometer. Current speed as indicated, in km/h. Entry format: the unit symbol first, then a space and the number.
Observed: km/h 140
